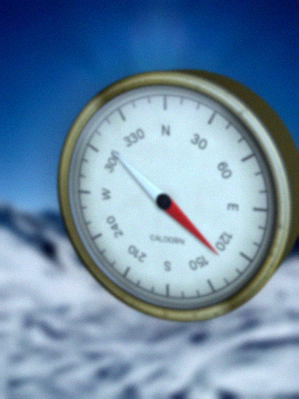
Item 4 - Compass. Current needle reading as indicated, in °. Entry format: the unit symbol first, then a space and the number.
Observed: ° 130
